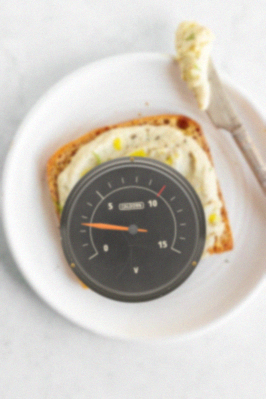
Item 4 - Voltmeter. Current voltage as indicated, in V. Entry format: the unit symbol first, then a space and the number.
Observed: V 2.5
